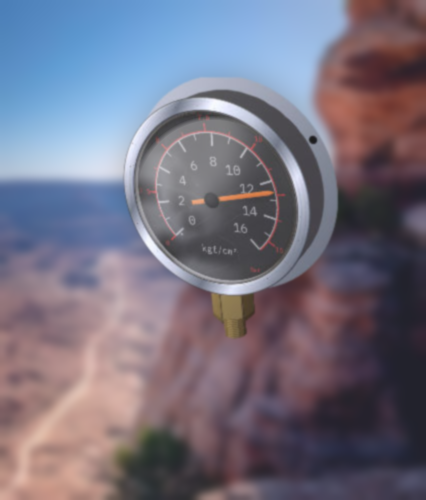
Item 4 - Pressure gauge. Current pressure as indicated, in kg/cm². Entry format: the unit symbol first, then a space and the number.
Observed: kg/cm² 12.5
